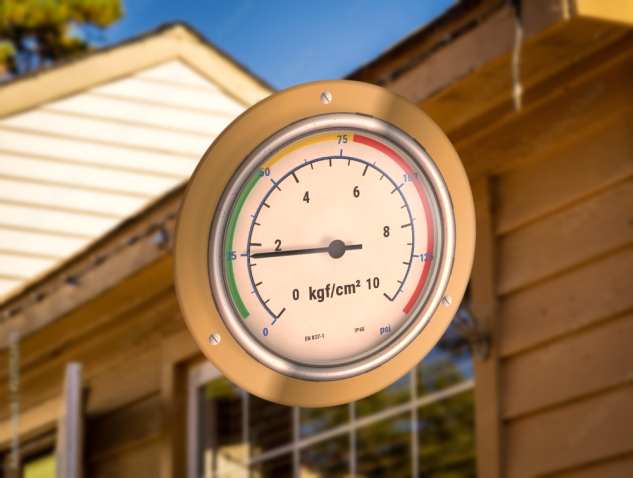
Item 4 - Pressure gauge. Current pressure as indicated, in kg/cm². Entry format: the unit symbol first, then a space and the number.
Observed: kg/cm² 1.75
